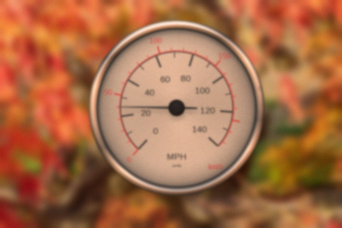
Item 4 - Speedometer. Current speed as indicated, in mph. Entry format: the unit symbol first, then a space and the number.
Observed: mph 25
